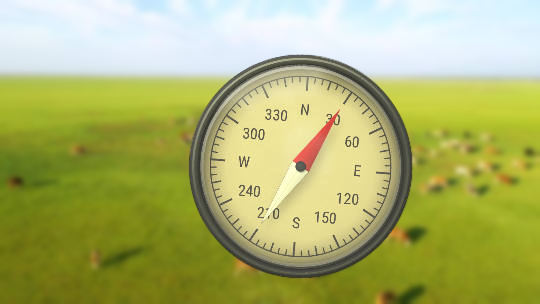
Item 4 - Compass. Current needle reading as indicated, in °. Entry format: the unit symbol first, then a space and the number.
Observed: ° 30
